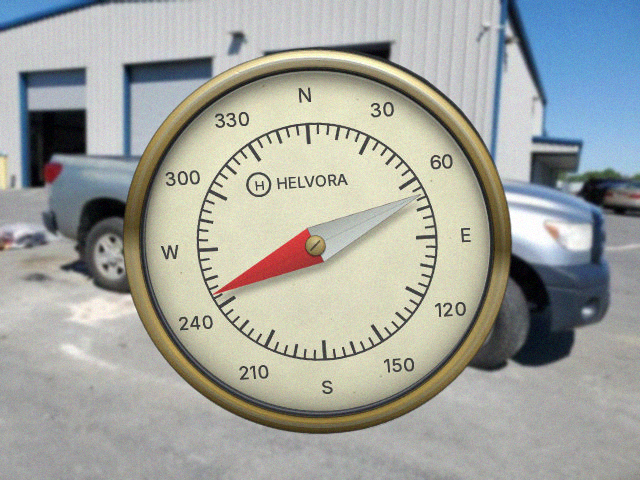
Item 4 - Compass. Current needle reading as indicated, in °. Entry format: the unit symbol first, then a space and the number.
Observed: ° 247.5
